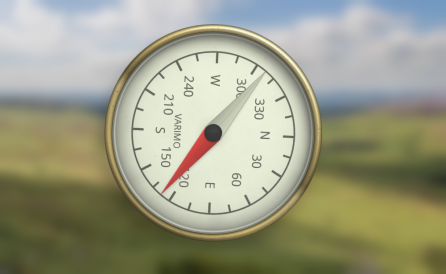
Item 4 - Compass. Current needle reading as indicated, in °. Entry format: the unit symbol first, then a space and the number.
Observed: ° 127.5
